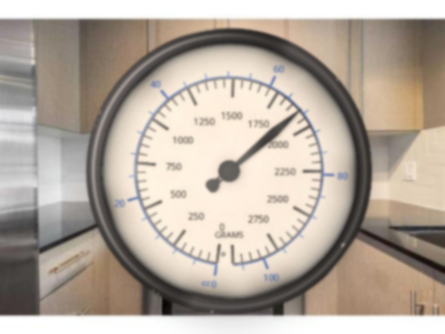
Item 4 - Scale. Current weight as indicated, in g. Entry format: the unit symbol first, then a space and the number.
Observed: g 1900
